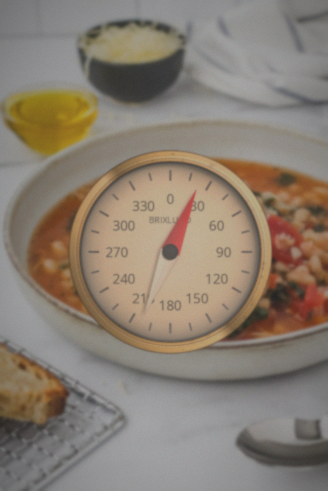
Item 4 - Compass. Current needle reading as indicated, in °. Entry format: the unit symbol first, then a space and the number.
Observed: ° 22.5
